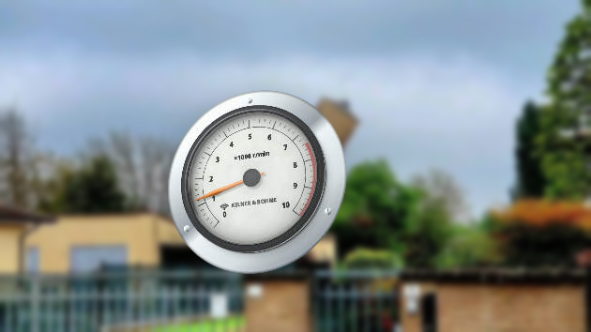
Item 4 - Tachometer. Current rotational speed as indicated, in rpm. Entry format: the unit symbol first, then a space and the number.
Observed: rpm 1200
